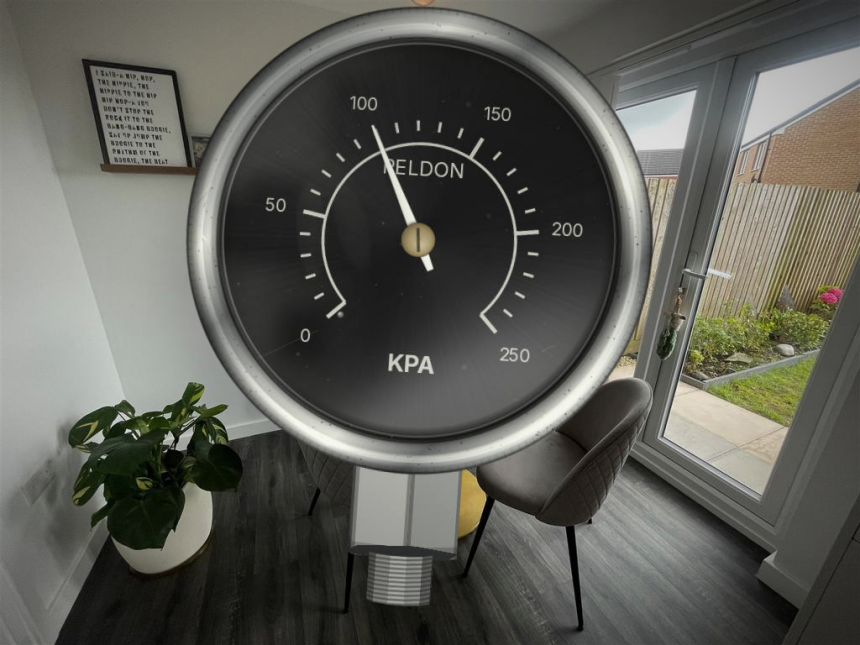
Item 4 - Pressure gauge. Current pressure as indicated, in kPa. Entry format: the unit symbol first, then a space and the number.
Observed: kPa 100
